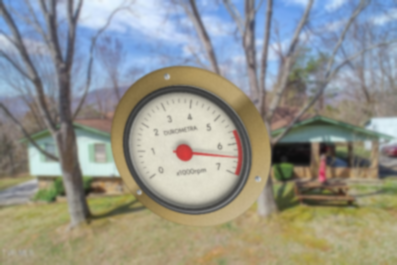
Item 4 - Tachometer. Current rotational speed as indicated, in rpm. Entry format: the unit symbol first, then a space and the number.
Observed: rpm 6400
